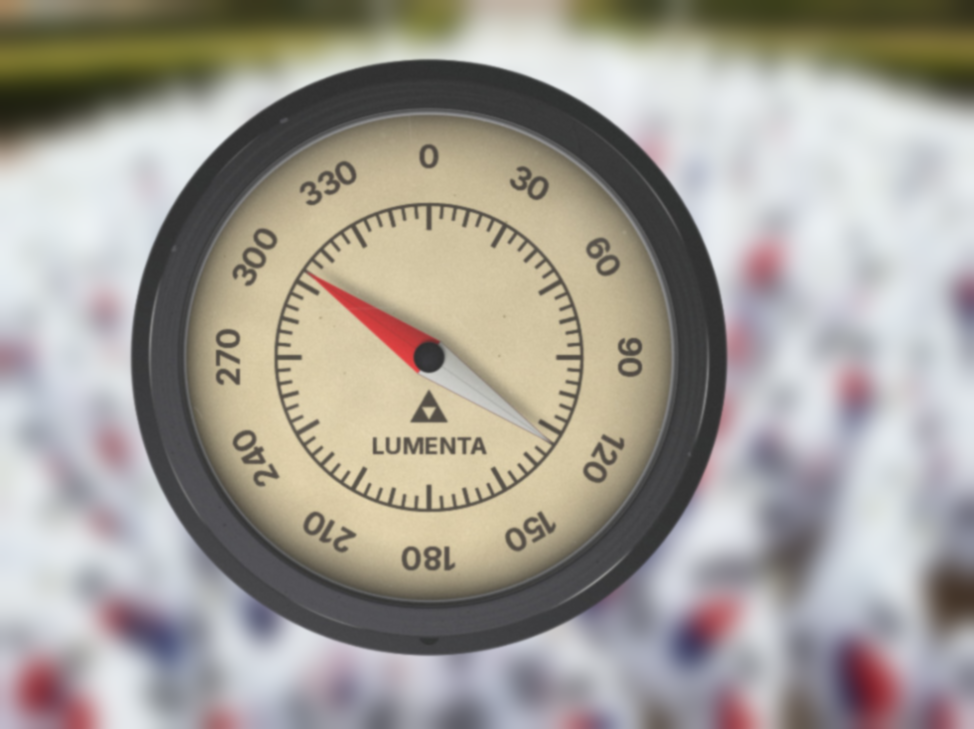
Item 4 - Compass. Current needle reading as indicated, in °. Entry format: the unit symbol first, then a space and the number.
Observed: ° 305
